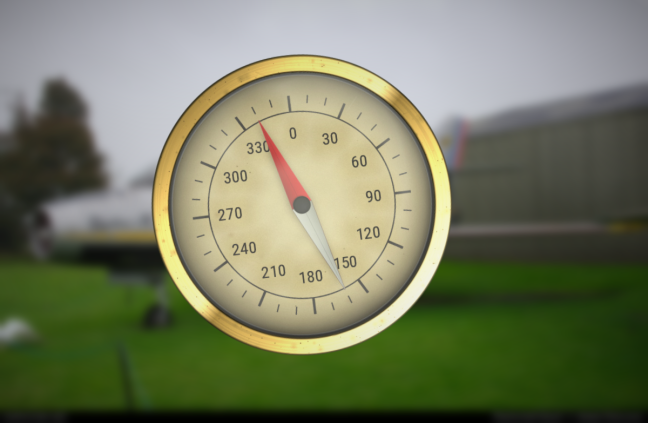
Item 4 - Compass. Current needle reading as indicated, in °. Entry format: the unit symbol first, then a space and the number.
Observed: ° 340
